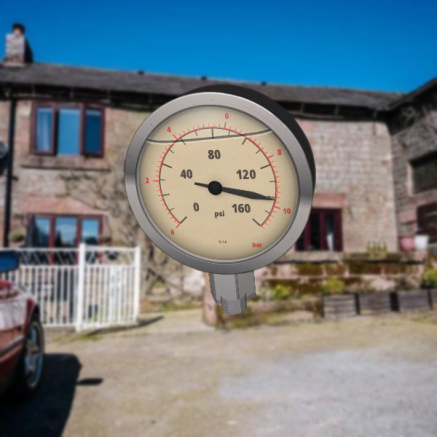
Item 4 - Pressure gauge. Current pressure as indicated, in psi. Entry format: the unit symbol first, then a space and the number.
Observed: psi 140
